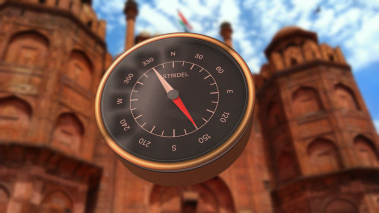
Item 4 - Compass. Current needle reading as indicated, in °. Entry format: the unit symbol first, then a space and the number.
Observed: ° 150
